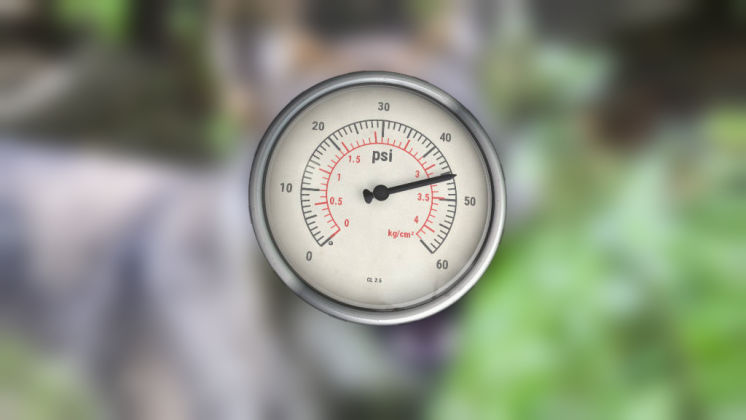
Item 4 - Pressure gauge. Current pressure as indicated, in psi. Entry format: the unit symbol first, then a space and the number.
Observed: psi 46
